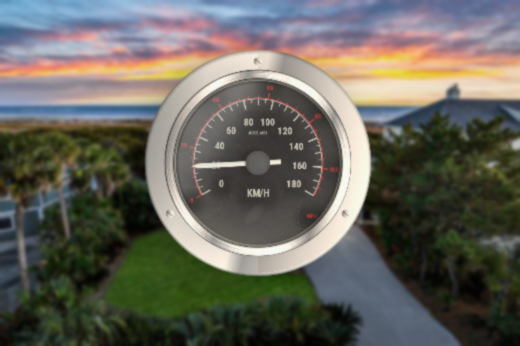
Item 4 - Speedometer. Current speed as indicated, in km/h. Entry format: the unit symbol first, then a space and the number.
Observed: km/h 20
